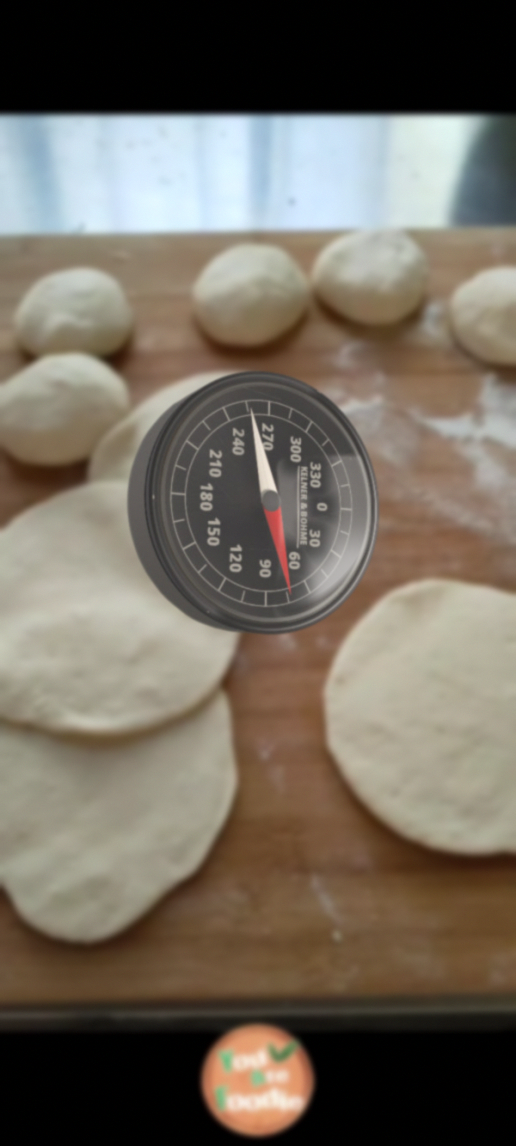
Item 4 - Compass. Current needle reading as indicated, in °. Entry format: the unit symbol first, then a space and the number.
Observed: ° 75
